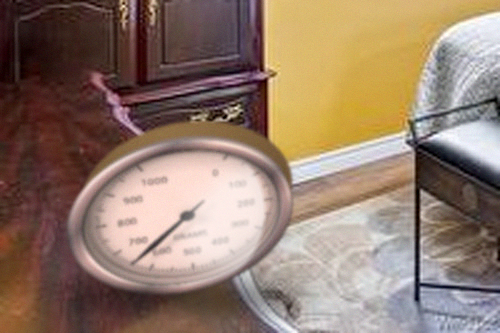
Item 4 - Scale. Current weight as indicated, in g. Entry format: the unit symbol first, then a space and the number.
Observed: g 650
